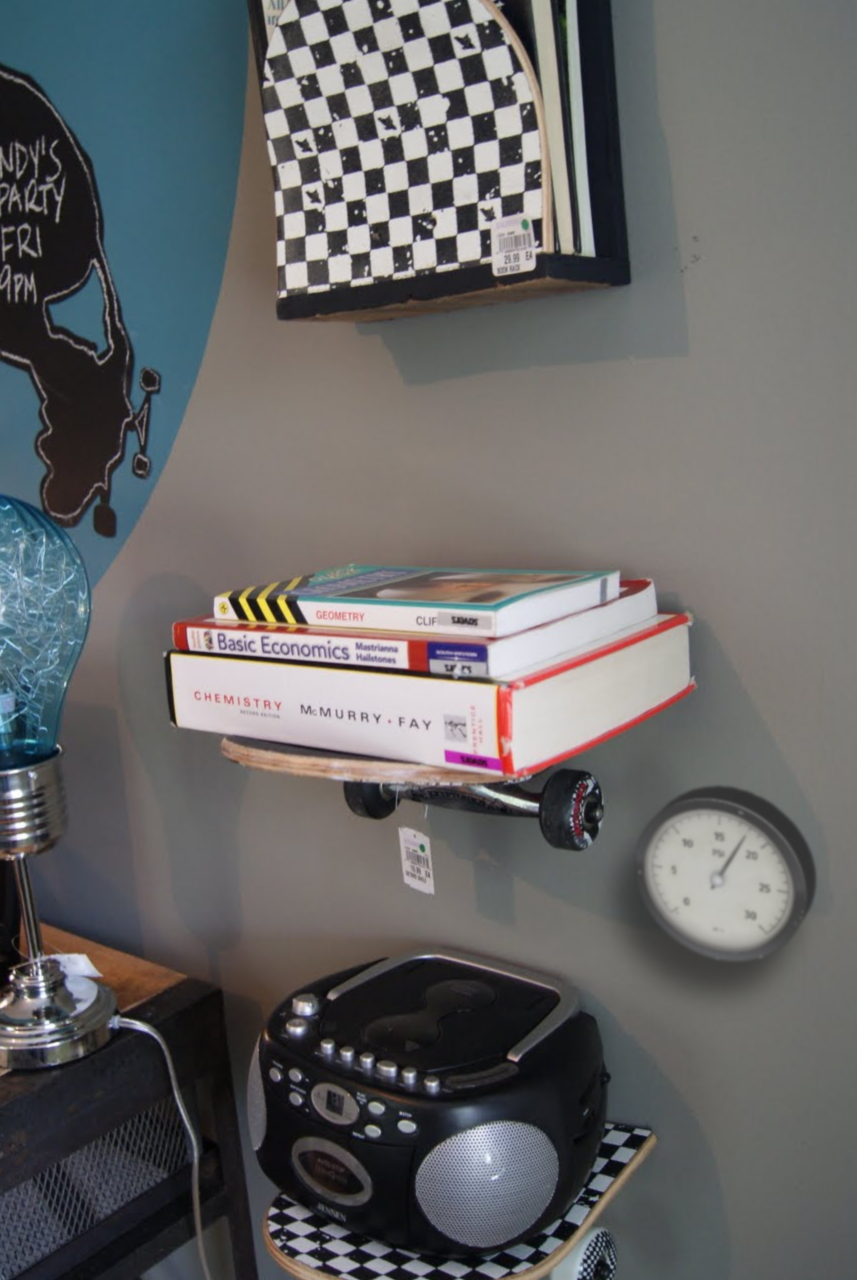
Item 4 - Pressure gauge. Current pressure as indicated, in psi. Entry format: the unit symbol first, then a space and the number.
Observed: psi 18
